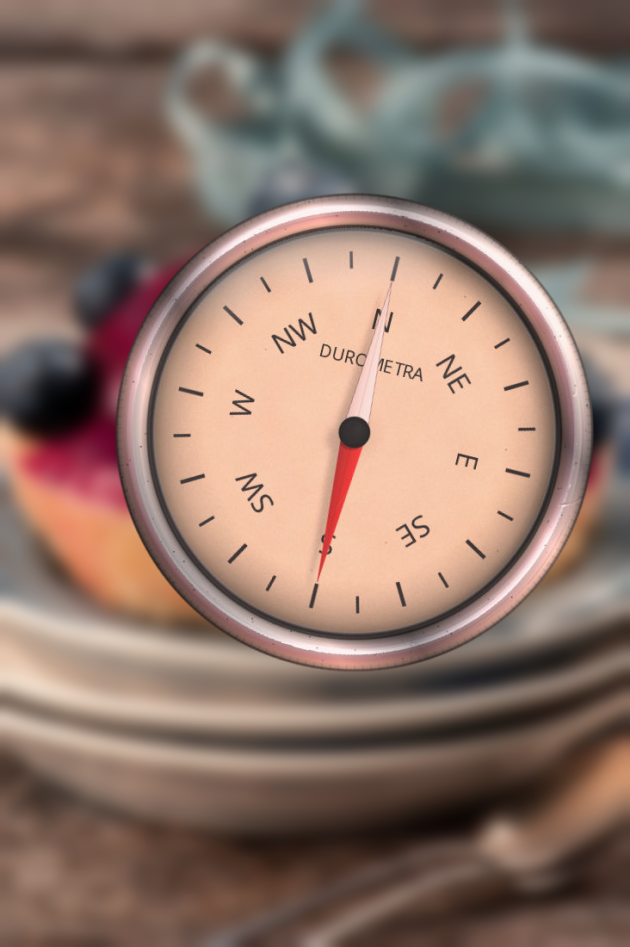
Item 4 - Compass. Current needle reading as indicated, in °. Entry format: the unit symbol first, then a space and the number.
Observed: ° 180
